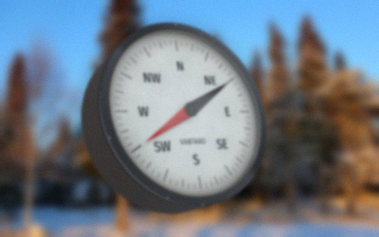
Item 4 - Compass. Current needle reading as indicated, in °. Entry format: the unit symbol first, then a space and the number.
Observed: ° 240
